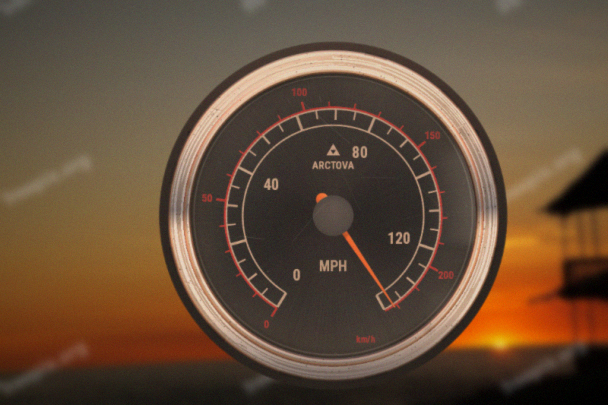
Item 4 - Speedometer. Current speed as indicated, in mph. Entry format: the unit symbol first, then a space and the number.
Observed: mph 137.5
